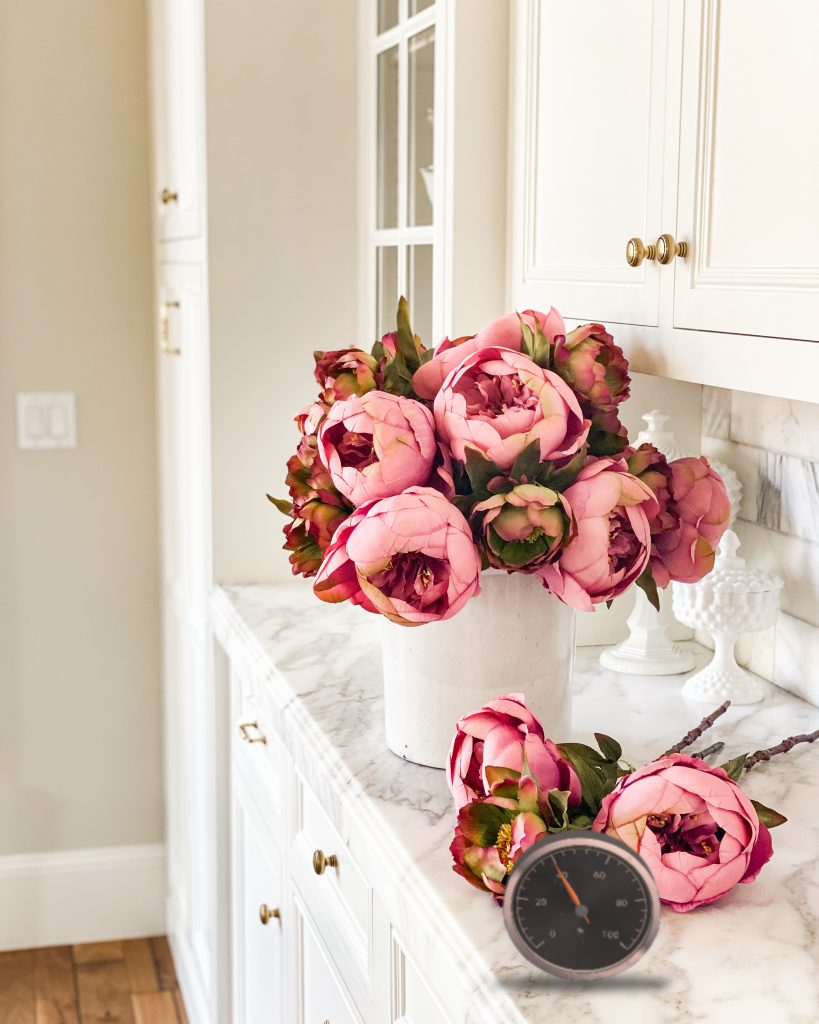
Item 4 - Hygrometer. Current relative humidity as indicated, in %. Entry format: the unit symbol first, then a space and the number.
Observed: % 40
